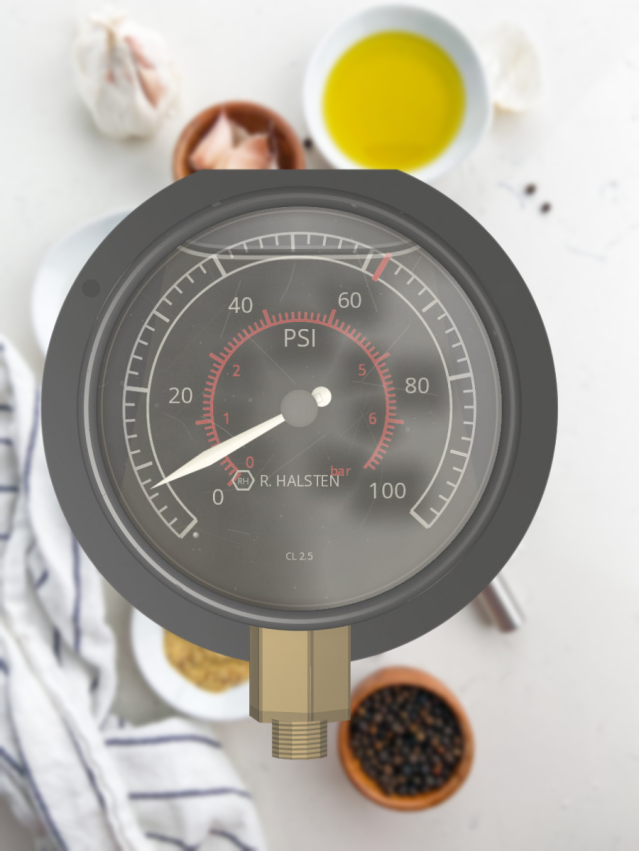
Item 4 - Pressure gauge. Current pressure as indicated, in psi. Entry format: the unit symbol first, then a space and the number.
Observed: psi 7
